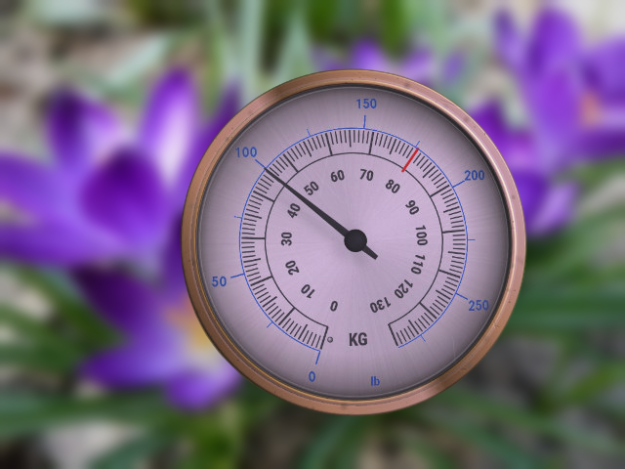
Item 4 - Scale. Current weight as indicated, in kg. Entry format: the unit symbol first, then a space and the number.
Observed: kg 45
